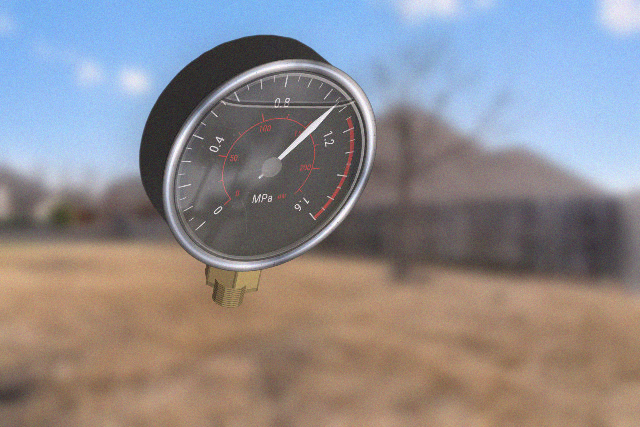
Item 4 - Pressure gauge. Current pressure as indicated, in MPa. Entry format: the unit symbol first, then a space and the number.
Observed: MPa 1.05
